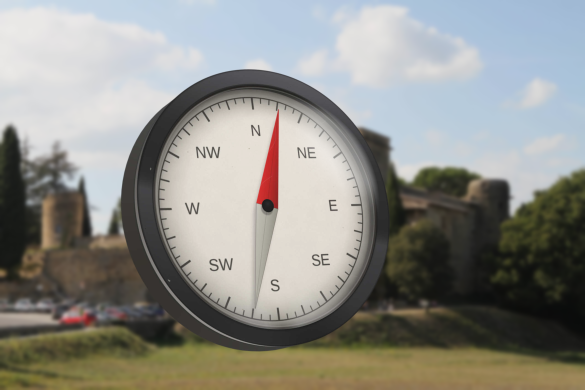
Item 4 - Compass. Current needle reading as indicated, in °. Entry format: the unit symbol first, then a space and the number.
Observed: ° 15
